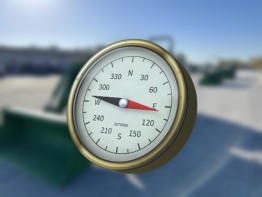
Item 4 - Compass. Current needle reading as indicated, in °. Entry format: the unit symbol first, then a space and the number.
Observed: ° 97.5
